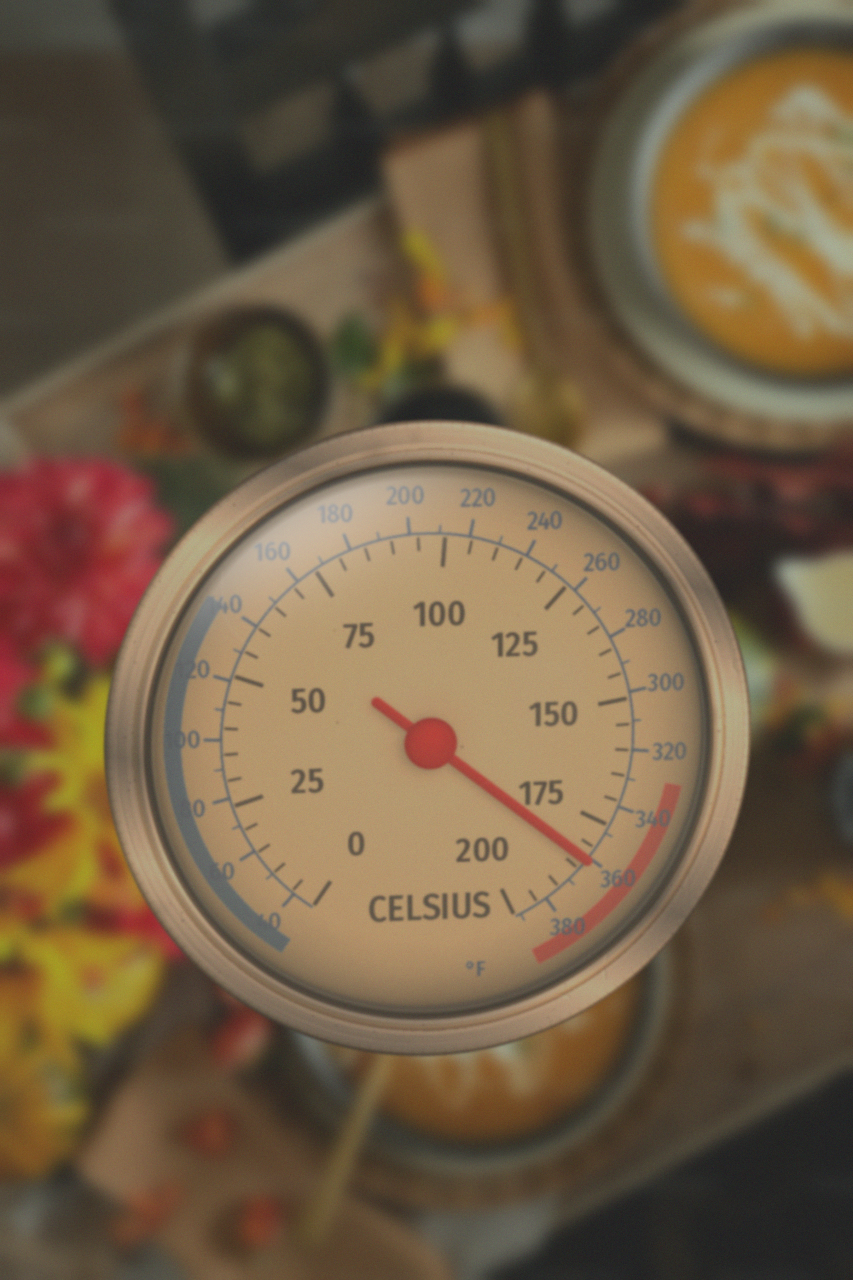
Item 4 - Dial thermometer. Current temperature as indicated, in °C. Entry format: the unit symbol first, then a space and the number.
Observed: °C 182.5
